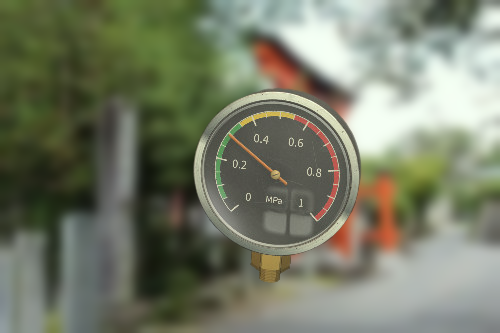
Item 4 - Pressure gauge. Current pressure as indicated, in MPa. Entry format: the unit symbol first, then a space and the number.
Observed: MPa 0.3
